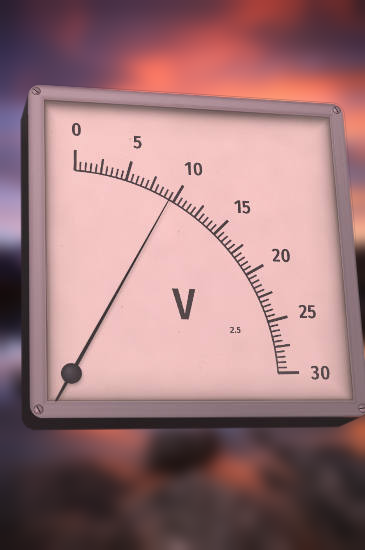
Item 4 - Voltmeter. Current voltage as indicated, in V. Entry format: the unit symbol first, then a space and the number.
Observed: V 9.5
